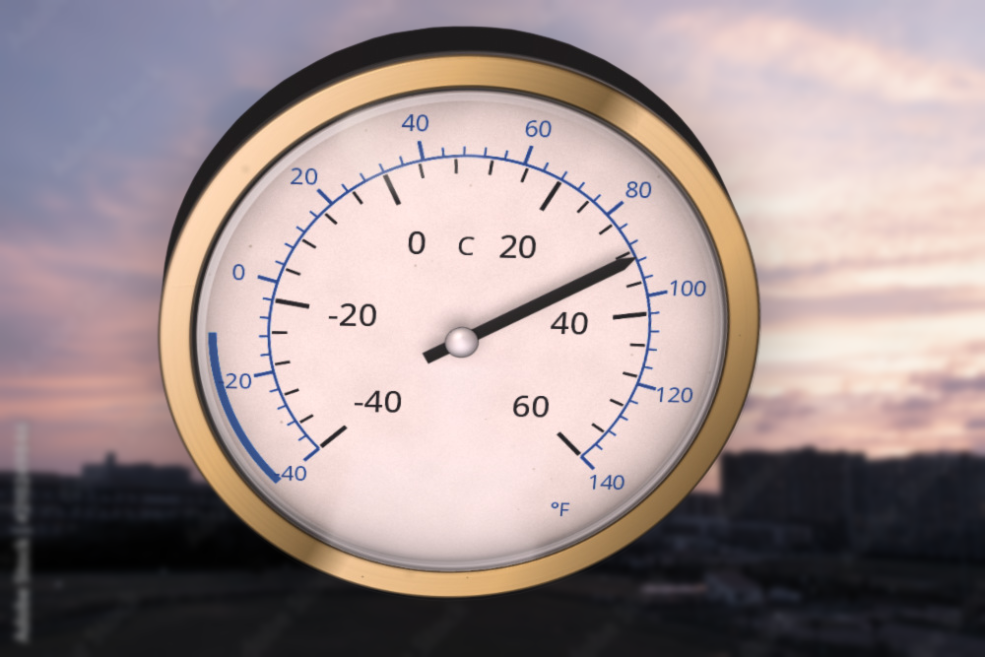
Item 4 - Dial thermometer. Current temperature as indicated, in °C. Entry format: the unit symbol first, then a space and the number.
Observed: °C 32
